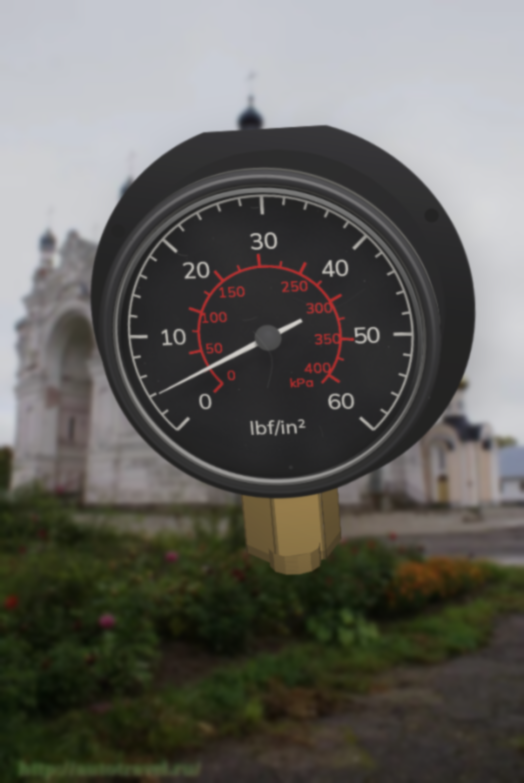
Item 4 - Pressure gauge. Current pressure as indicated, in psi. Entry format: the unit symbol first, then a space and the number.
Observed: psi 4
